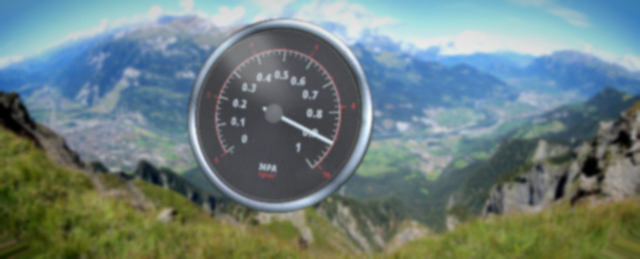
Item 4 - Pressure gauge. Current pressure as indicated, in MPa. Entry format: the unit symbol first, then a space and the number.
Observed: MPa 0.9
